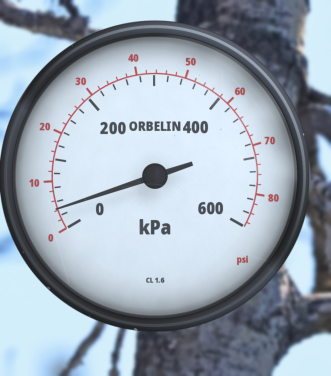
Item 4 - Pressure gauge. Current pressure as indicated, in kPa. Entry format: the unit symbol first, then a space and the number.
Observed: kPa 30
